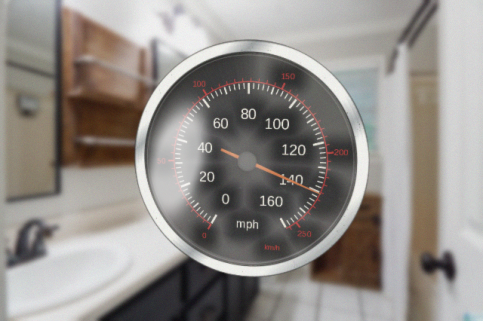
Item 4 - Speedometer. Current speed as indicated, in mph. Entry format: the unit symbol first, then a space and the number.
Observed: mph 140
